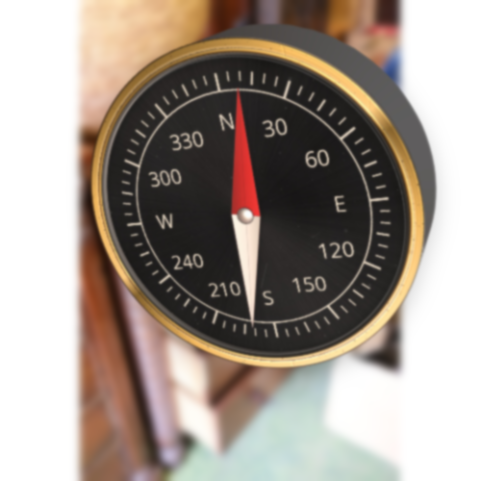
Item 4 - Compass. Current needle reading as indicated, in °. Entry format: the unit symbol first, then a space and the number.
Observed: ° 10
